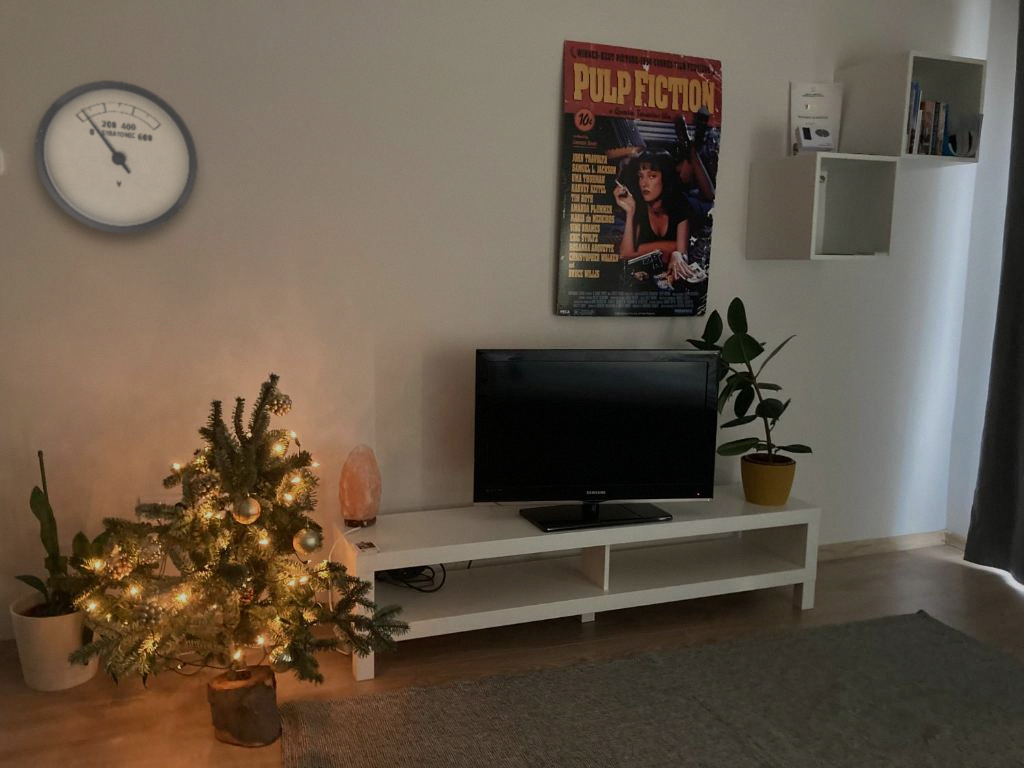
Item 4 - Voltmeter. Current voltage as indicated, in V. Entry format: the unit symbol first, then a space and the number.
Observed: V 50
